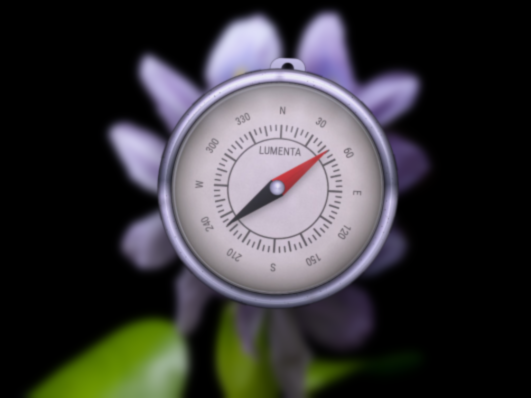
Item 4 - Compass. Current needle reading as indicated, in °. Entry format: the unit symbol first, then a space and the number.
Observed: ° 50
